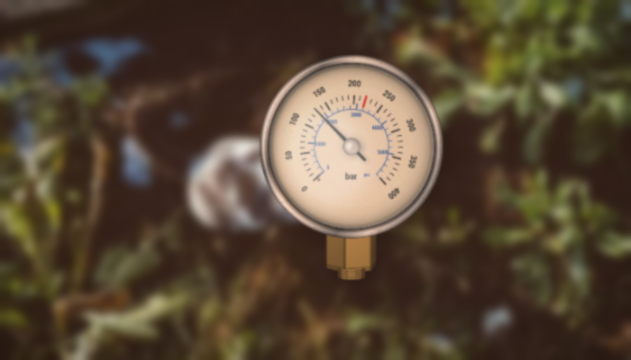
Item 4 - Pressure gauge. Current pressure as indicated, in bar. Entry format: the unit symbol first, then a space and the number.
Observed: bar 130
